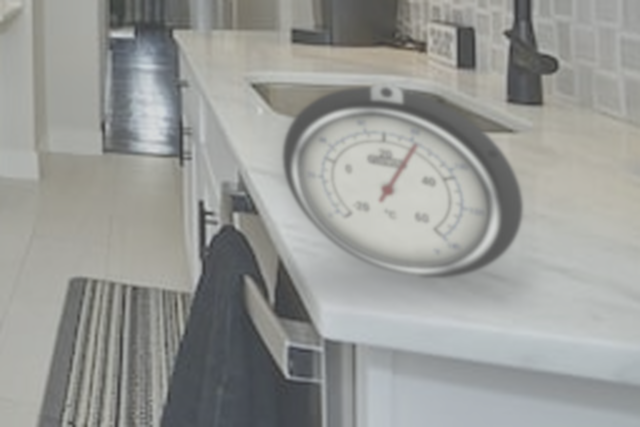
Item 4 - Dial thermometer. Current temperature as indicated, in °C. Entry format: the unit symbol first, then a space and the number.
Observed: °C 28
